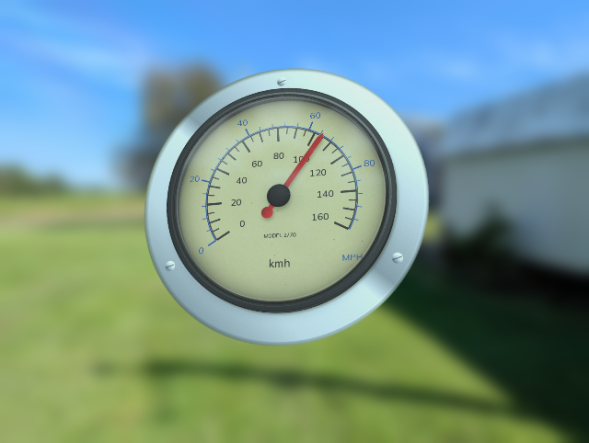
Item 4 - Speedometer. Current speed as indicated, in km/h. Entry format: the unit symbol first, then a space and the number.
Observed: km/h 105
